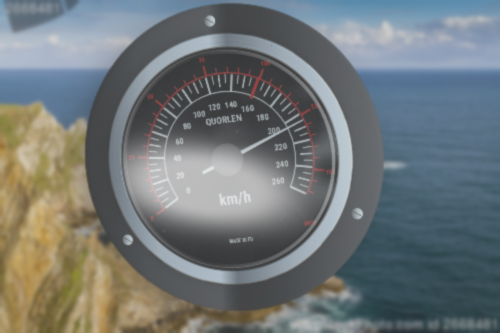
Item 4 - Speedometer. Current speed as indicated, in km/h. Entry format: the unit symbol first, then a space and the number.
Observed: km/h 205
